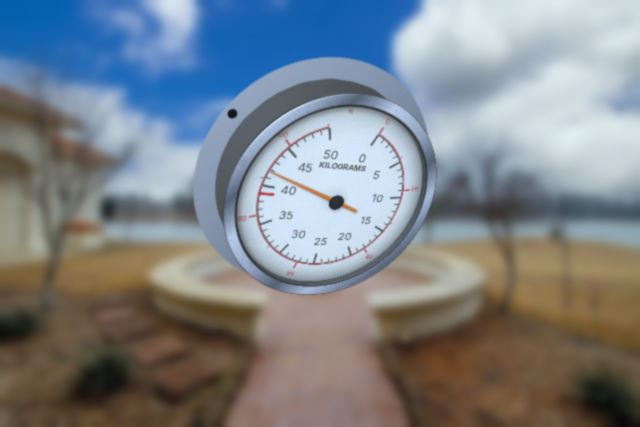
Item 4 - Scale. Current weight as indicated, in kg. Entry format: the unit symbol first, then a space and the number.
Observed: kg 42
